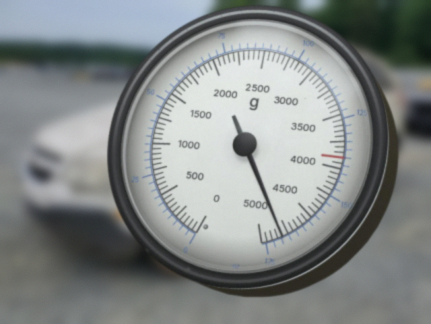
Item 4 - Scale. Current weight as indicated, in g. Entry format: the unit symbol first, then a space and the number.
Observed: g 4800
